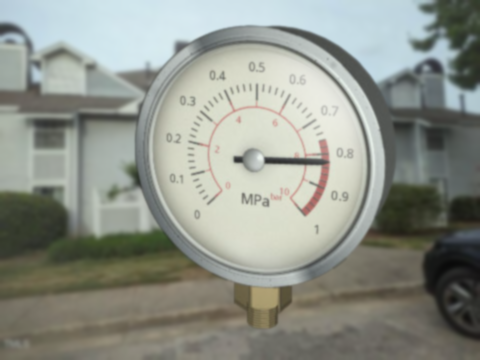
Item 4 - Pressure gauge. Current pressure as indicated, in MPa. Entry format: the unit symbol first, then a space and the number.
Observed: MPa 0.82
